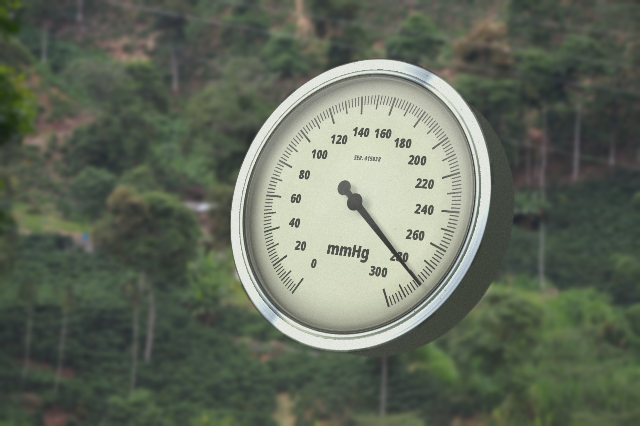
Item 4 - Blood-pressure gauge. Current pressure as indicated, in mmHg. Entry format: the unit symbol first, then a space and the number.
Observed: mmHg 280
